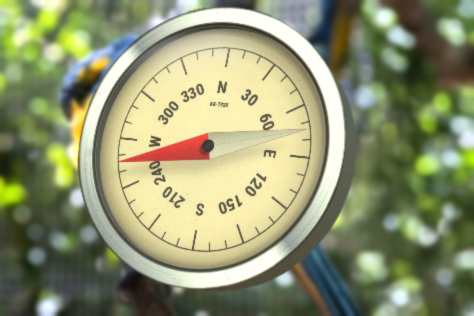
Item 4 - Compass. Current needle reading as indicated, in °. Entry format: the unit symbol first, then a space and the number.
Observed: ° 255
